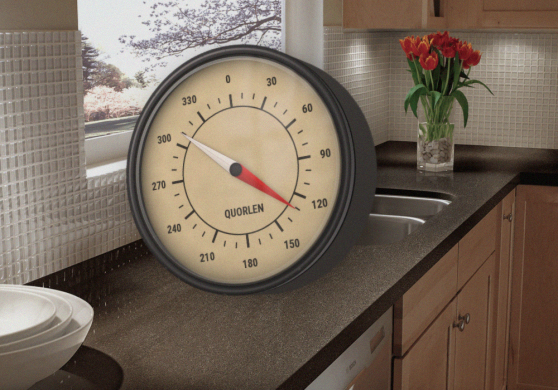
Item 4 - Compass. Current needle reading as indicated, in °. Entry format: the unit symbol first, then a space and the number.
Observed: ° 130
